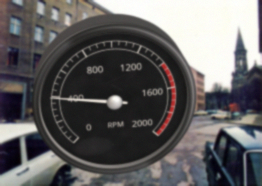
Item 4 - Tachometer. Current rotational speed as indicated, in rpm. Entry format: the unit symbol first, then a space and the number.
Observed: rpm 400
